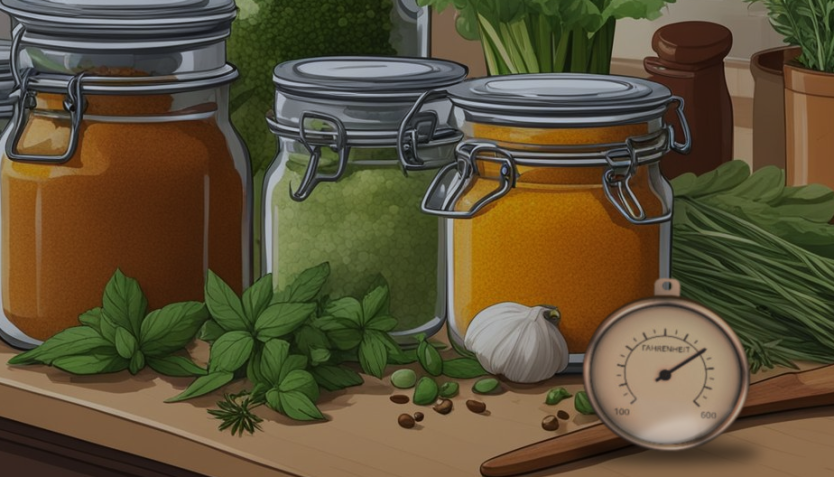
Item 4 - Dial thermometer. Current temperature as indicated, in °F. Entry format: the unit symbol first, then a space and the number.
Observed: °F 450
